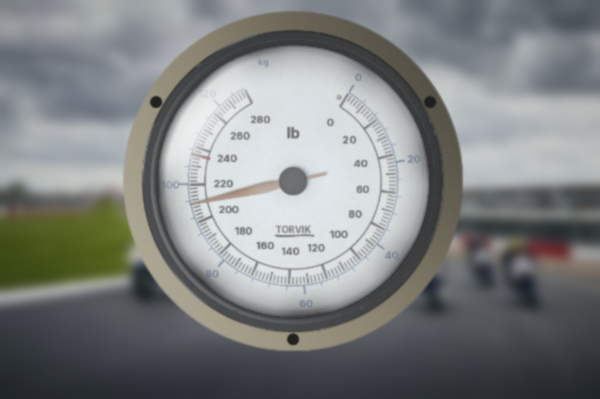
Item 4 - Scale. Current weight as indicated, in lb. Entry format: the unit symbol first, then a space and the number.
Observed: lb 210
